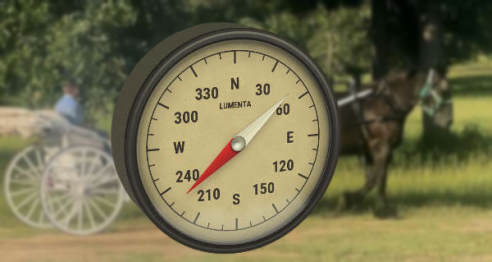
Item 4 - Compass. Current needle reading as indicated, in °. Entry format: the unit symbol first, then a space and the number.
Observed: ° 230
